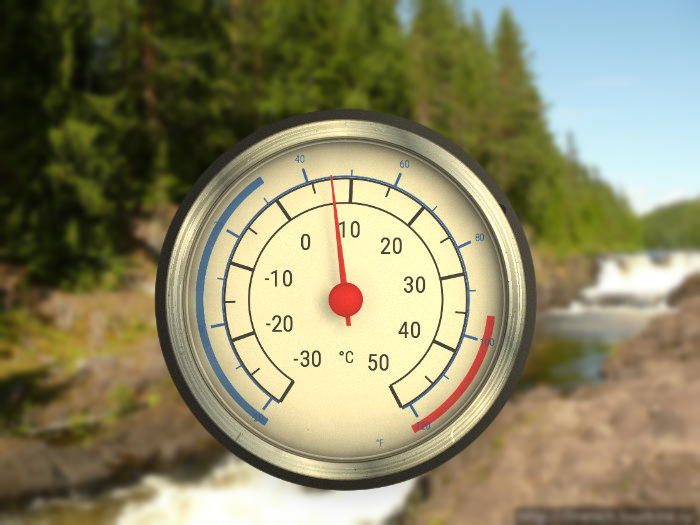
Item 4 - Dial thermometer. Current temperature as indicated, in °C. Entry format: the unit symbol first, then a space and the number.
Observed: °C 7.5
